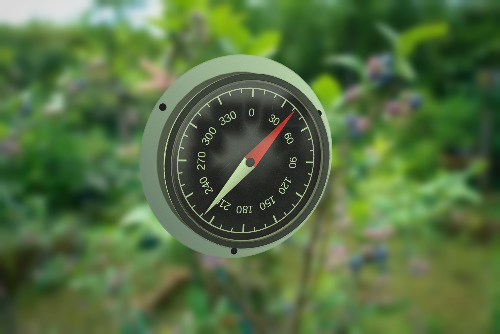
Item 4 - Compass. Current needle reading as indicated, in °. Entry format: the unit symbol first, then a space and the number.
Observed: ° 40
